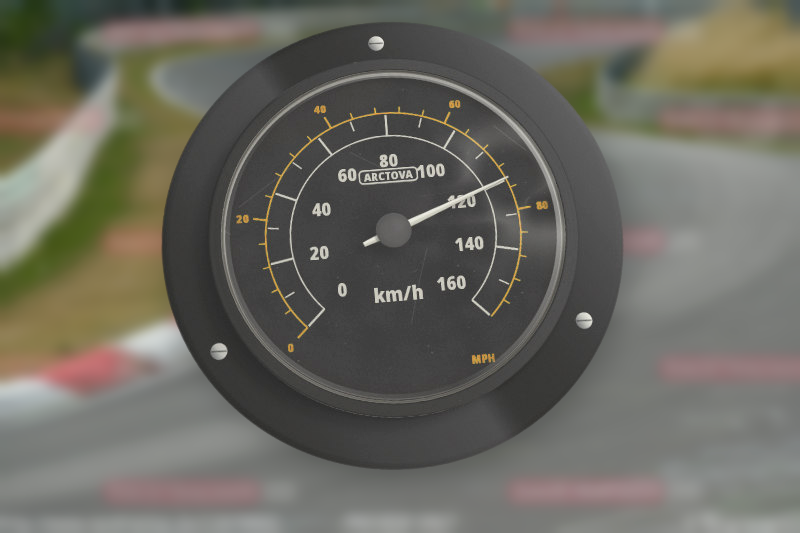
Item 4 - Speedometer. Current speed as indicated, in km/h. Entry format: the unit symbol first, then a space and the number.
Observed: km/h 120
